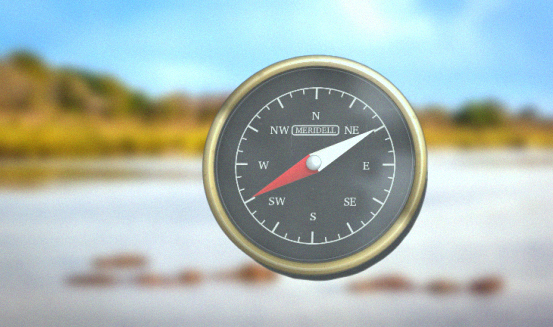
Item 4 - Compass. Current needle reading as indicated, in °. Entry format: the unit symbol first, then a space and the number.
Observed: ° 240
